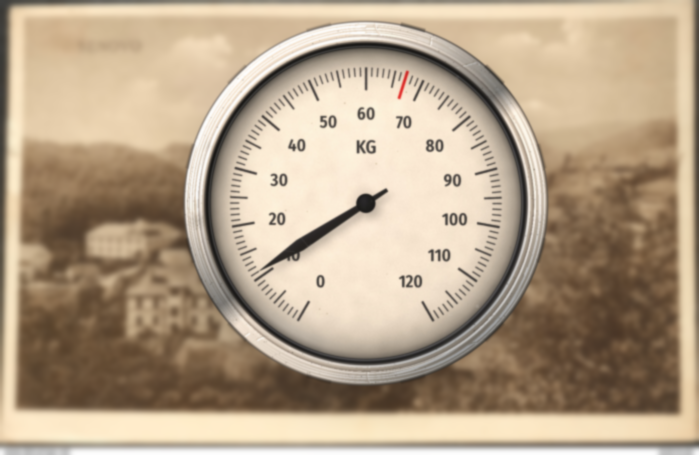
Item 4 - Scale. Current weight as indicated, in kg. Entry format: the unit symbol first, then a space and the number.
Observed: kg 11
